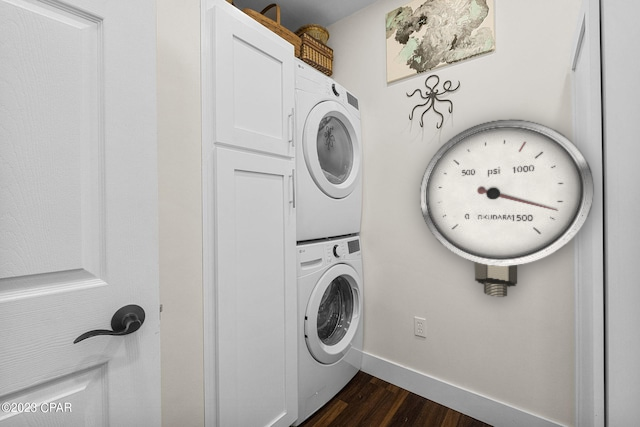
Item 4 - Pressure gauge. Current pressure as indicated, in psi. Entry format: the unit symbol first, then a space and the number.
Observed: psi 1350
